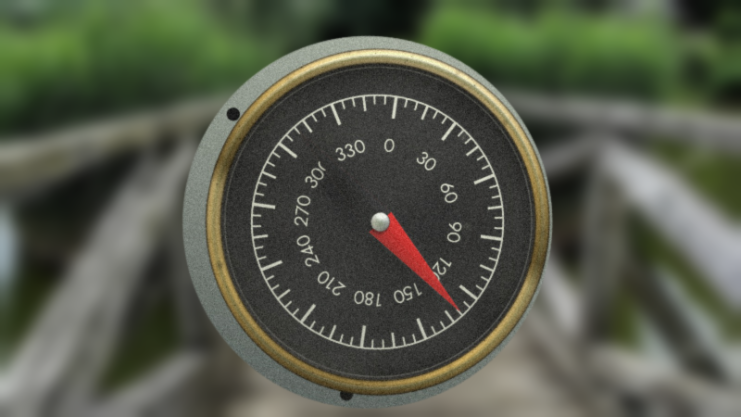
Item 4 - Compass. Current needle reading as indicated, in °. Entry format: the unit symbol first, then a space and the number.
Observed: ° 130
